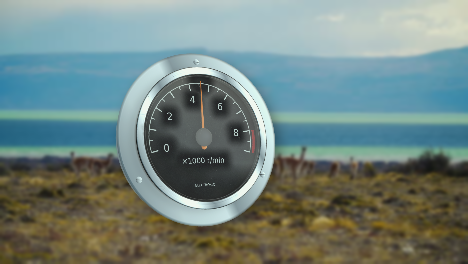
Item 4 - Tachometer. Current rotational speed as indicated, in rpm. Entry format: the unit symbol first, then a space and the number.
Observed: rpm 4500
